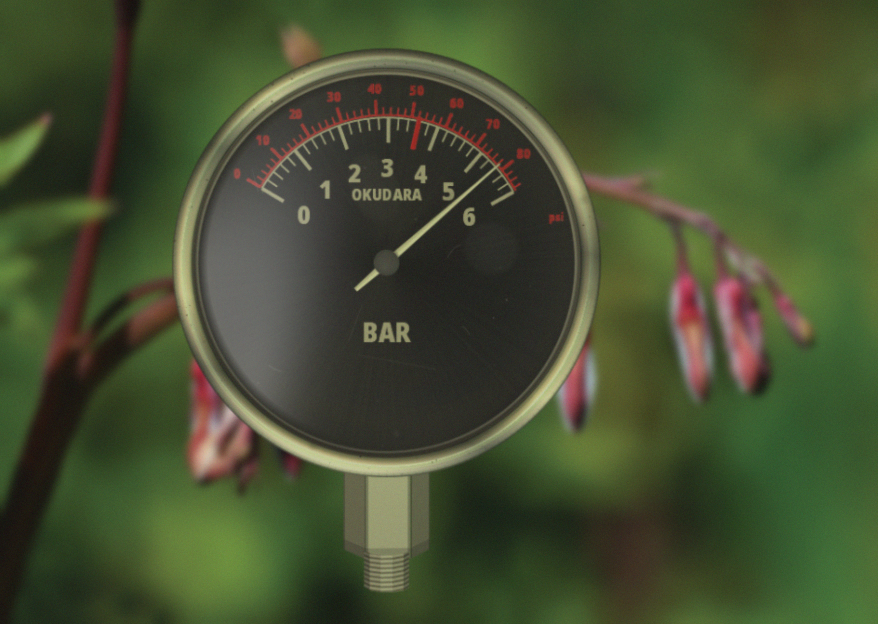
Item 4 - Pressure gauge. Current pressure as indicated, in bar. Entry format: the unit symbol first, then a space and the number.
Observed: bar 5.4
